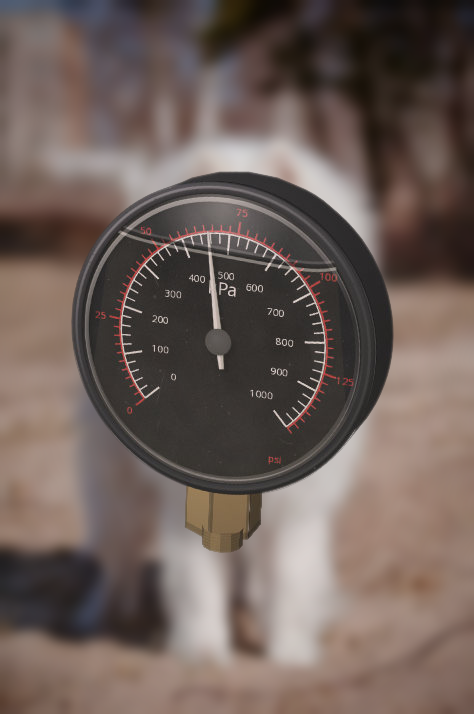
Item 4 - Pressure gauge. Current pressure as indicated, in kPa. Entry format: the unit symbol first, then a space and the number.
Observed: kPa 460
